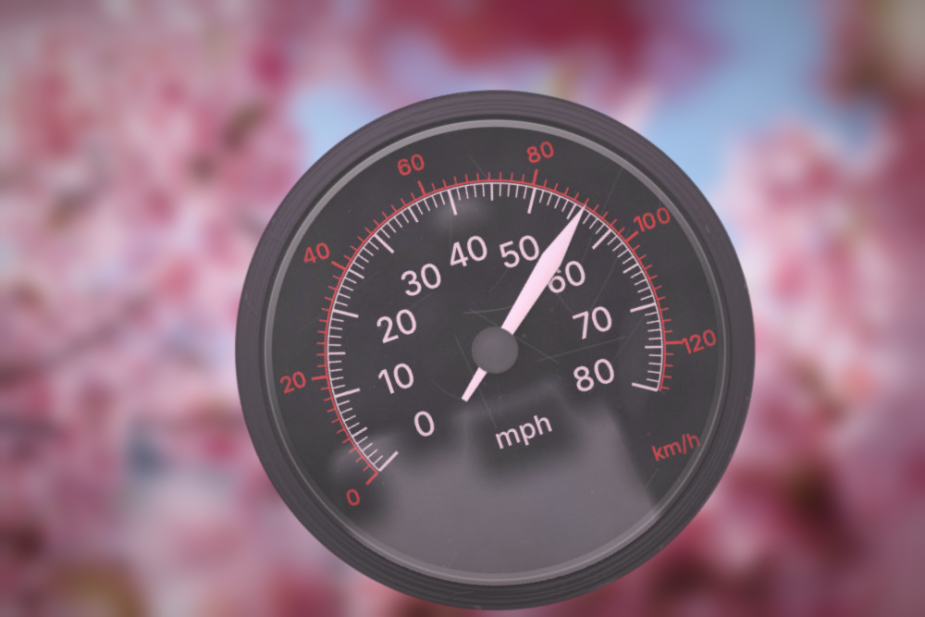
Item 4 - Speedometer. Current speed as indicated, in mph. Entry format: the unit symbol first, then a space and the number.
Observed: mph 56
